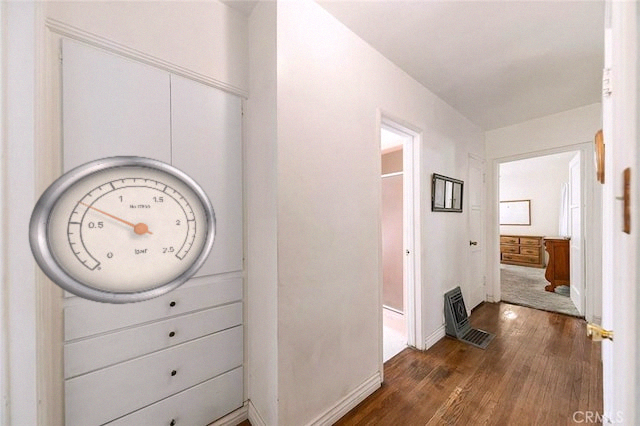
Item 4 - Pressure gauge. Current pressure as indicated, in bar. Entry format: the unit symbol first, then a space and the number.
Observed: bar 0.7
